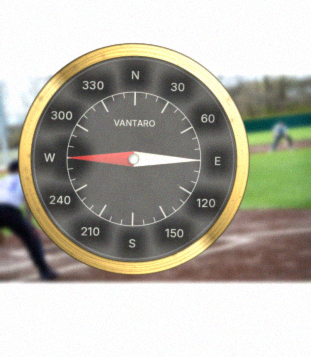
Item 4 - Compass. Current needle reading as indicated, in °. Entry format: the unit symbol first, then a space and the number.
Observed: ° 270
